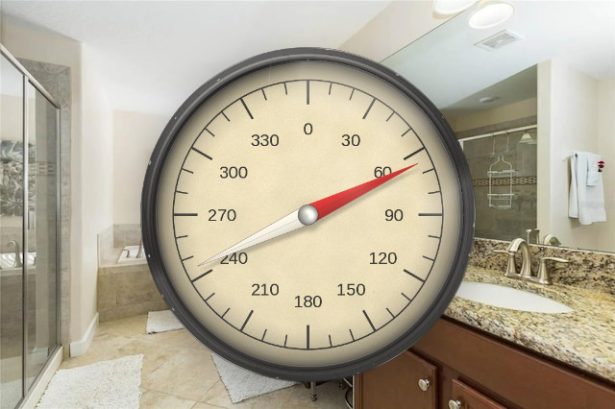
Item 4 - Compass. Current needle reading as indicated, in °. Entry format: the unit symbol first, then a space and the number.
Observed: ° 65
